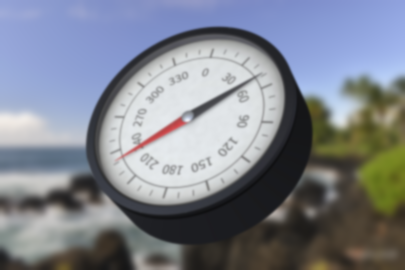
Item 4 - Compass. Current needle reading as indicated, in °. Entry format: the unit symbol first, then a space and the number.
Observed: ° 230
